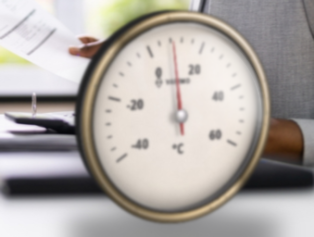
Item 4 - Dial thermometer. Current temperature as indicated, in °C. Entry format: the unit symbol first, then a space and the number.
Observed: °C 8
